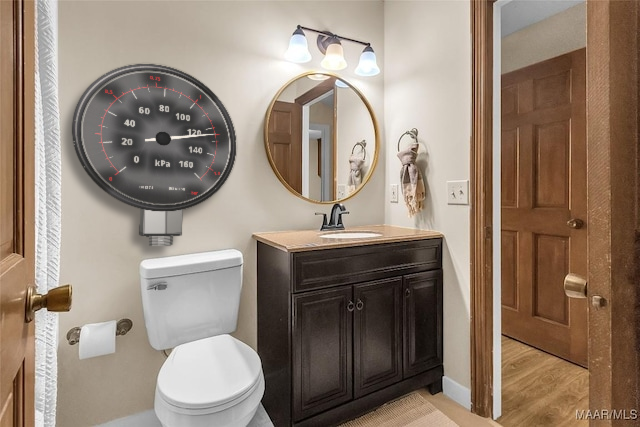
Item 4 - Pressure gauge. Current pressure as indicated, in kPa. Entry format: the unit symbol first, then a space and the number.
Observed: kPa 125
